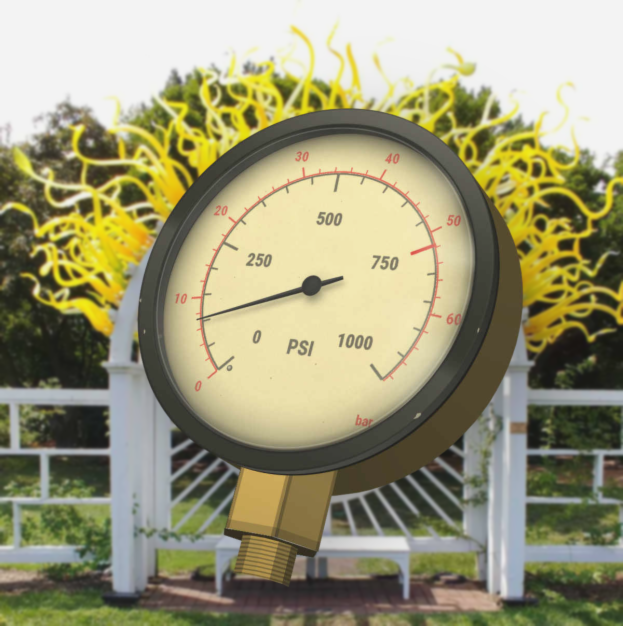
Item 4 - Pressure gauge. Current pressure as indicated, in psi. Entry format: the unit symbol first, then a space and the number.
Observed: psi 100
